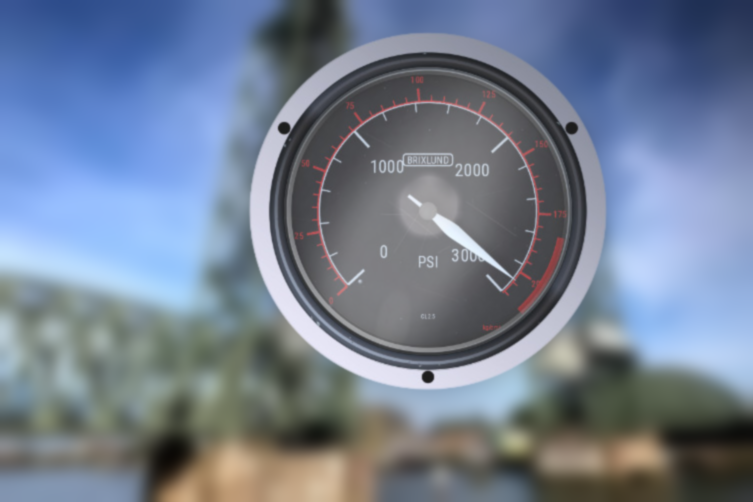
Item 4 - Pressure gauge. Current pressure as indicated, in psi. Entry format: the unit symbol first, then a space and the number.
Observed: psi 2900
